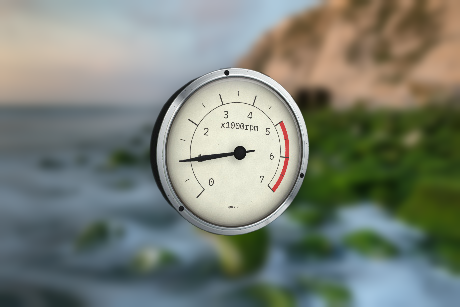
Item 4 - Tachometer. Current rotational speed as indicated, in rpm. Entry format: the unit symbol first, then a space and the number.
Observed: rpm 1000
